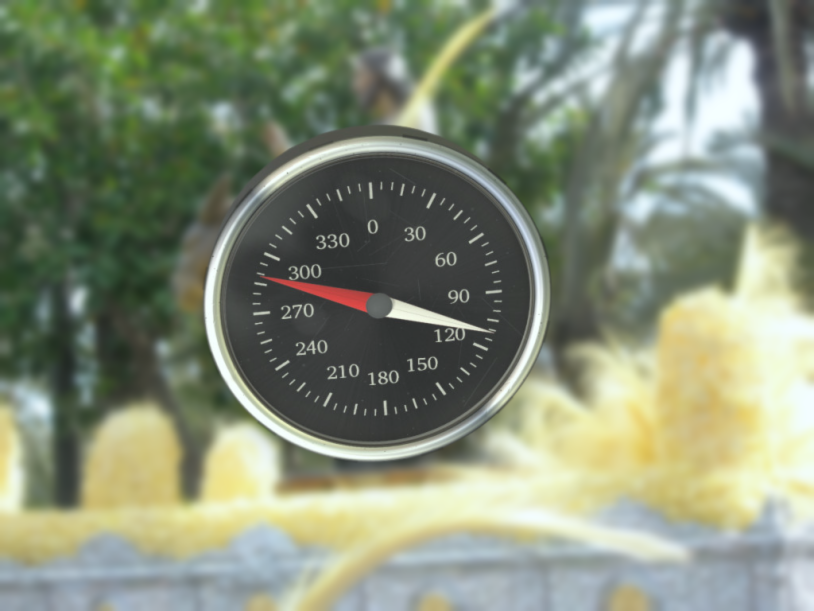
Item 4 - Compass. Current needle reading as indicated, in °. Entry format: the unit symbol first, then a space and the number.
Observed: ° 290
